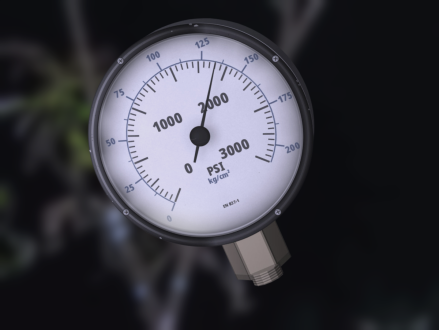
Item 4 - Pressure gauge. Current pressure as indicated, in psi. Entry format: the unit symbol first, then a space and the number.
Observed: psi 1900
